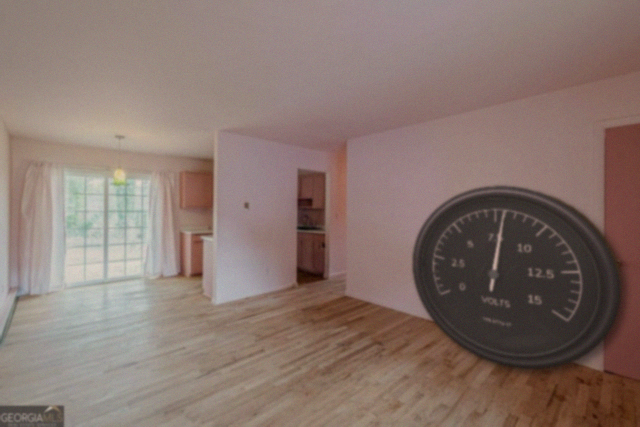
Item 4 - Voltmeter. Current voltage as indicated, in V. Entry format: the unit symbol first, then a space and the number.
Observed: V 8
